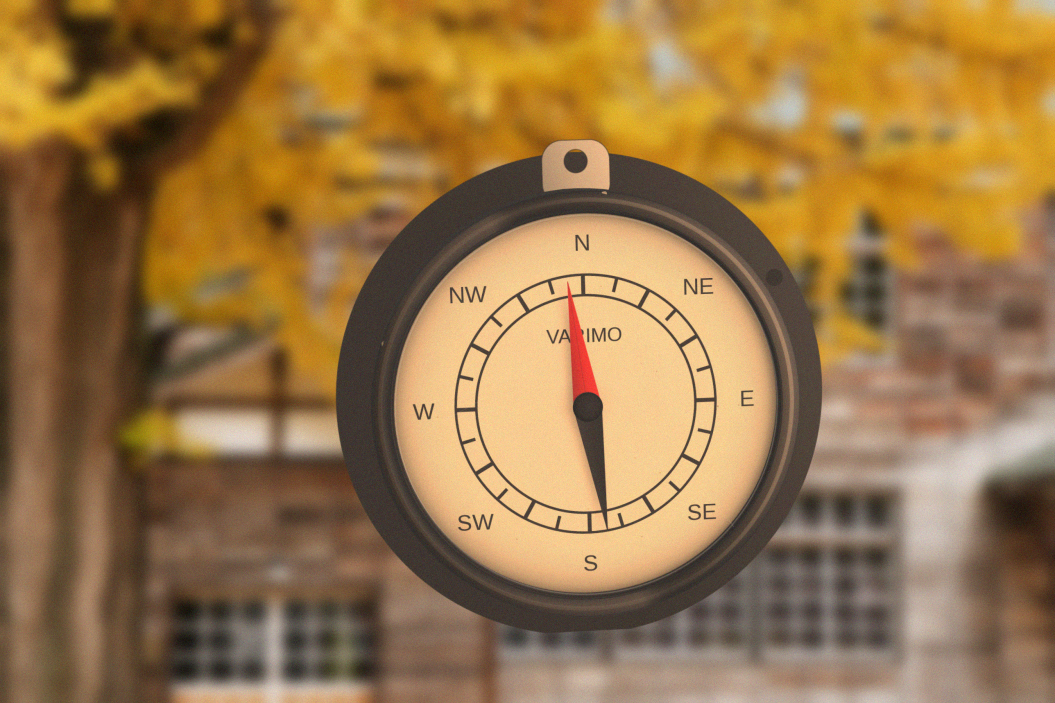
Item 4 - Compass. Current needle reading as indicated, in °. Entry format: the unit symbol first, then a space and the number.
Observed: ° 352.5
